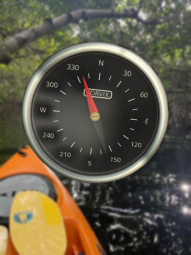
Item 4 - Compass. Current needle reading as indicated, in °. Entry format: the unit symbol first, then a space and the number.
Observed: ° 337.5
